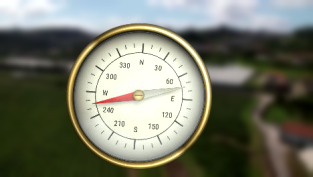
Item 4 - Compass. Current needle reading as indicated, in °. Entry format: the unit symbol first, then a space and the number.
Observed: ° 255
